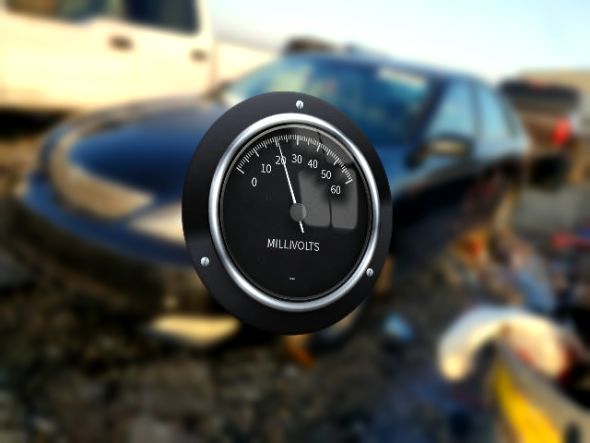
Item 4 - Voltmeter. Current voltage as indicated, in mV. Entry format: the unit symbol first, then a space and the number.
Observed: mV 20
